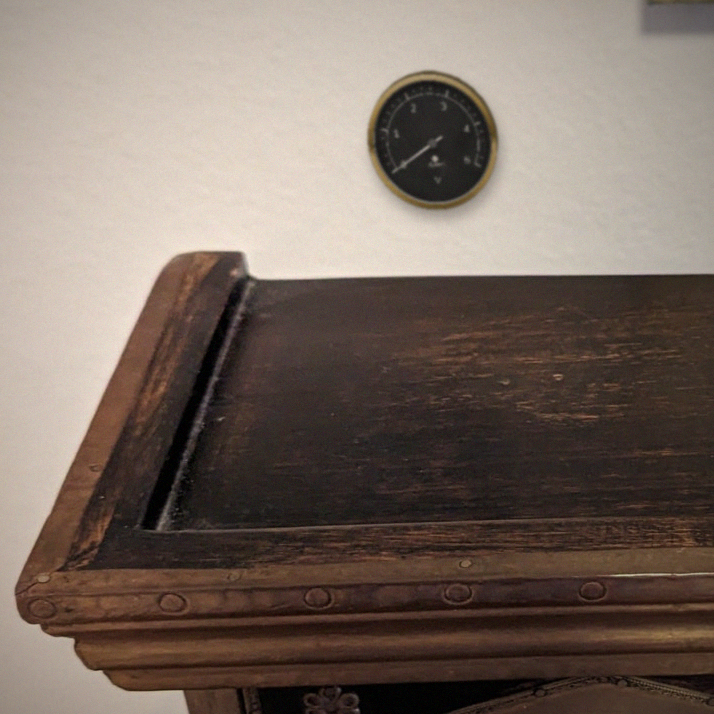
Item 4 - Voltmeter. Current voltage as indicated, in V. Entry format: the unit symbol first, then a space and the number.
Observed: V 0
